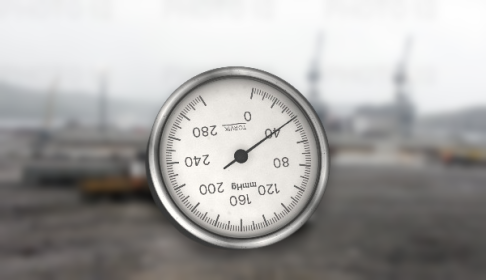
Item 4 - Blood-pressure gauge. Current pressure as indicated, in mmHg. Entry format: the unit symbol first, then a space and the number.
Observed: mmHg 40
